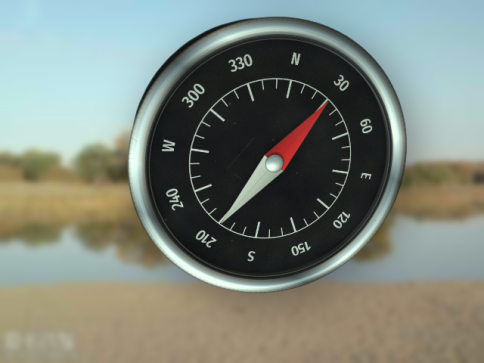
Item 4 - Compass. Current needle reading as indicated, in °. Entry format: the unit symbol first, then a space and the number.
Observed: ° 30
